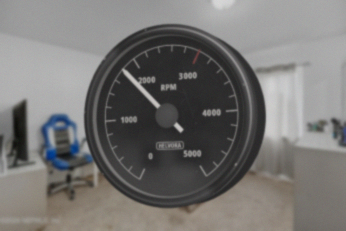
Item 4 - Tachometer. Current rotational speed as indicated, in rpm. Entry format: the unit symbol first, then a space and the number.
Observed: rpm 1800
